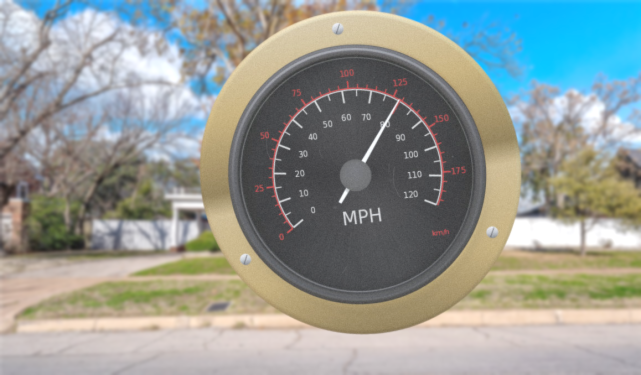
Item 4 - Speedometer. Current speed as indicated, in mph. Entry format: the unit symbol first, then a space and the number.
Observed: mph 80
